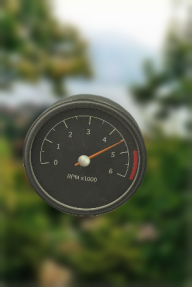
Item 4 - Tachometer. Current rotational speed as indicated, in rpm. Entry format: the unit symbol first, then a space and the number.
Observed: rpm 4500
